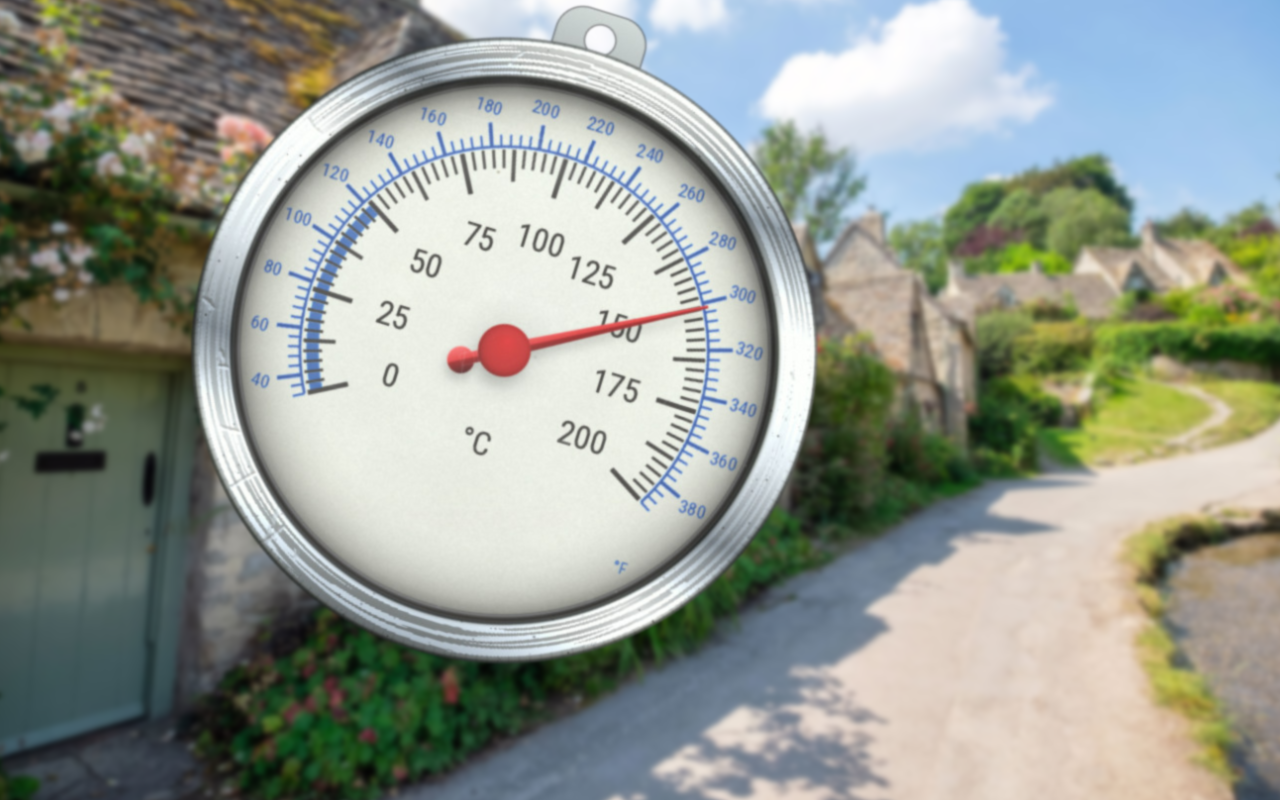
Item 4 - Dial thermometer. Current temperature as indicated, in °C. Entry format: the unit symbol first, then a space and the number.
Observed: °C 150
